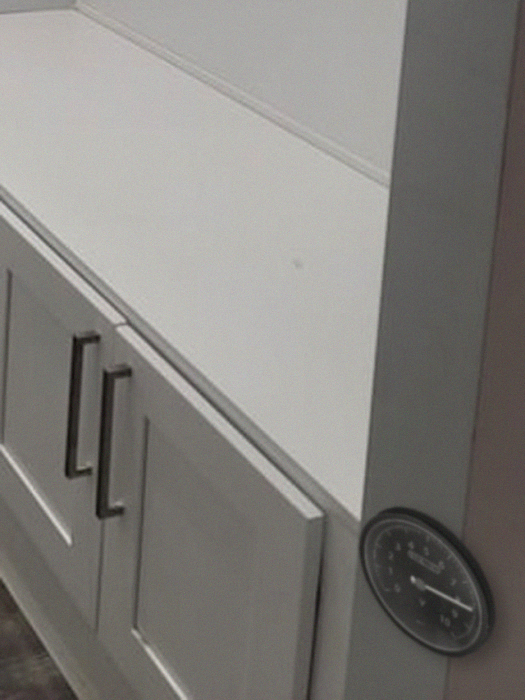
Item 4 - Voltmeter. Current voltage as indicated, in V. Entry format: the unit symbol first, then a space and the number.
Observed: V 8
